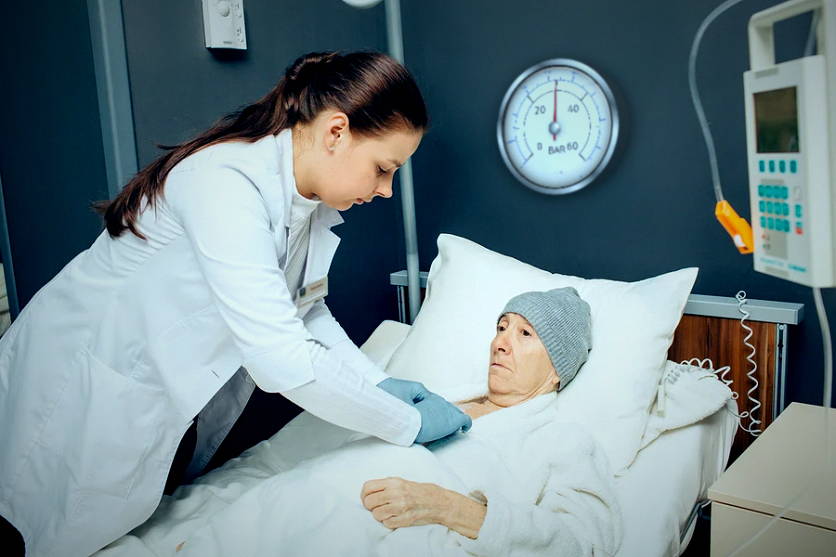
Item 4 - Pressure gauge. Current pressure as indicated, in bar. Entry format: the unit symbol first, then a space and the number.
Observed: bar 30
